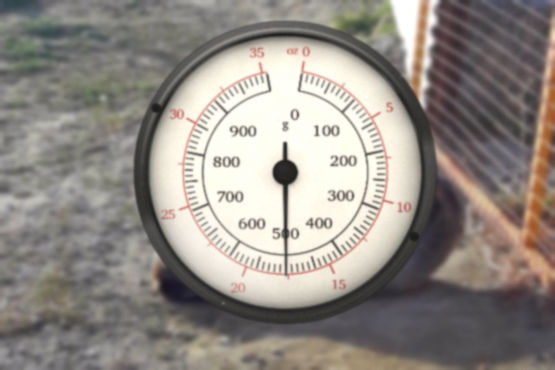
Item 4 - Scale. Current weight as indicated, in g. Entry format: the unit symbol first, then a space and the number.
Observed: g 500
